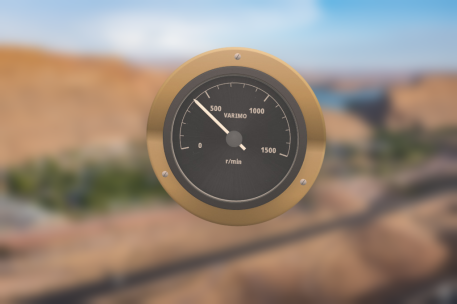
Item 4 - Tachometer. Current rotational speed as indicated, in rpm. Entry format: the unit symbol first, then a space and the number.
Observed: rpm 400
